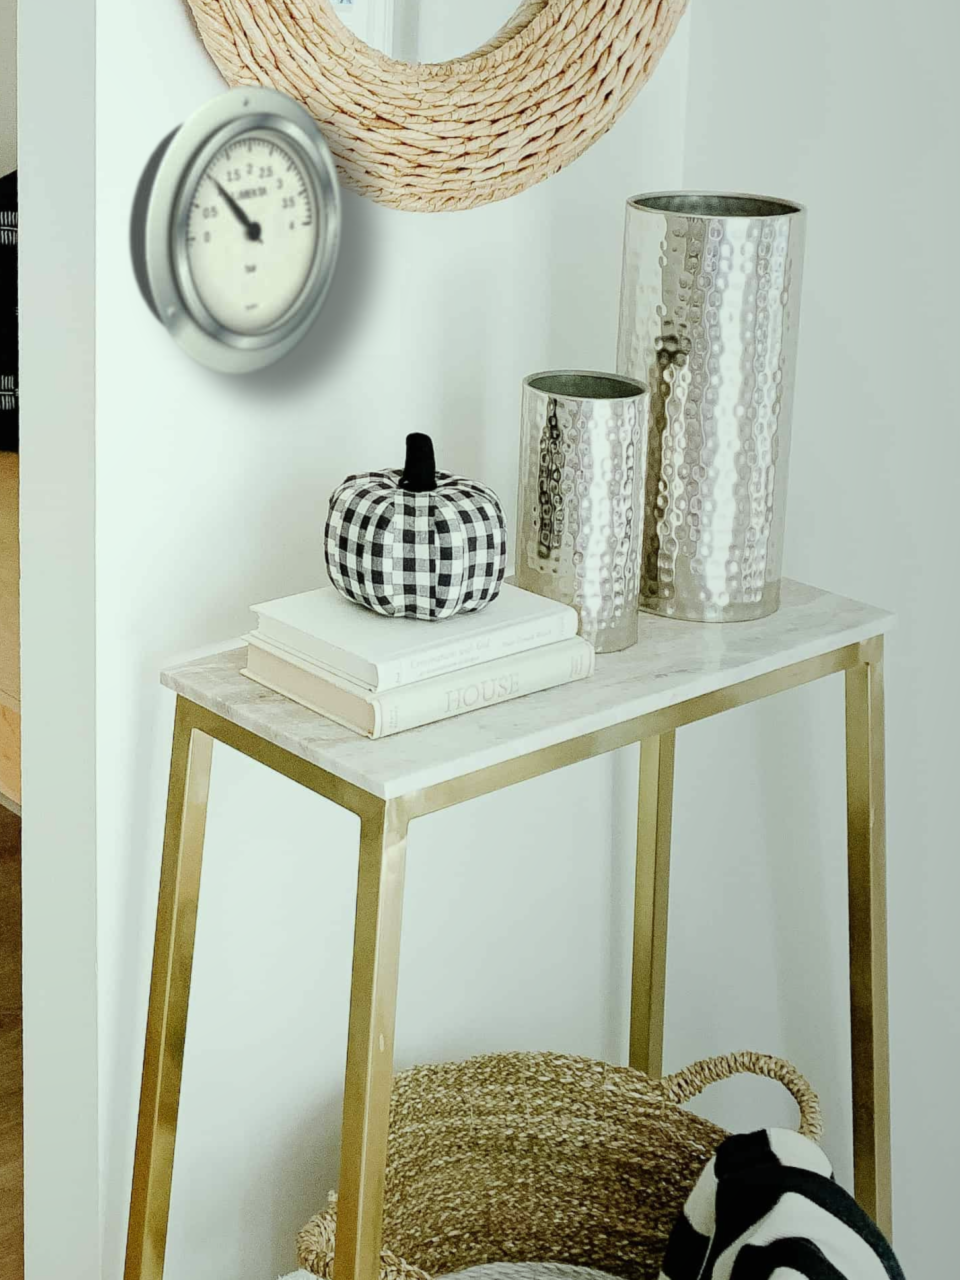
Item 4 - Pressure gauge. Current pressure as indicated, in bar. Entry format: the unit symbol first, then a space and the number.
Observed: bar 1
